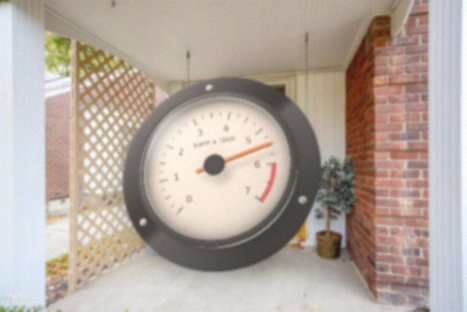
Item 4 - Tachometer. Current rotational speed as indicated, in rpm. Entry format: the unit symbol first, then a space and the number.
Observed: rpm 5500
